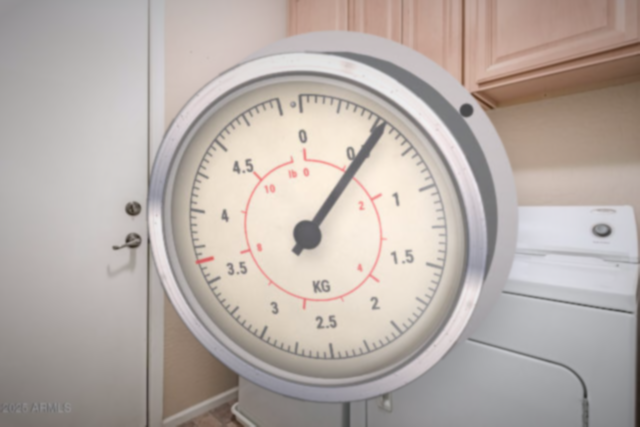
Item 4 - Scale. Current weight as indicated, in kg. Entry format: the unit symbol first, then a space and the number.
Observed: kg 0.55
